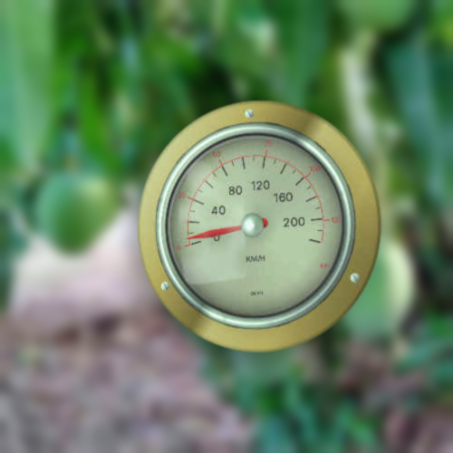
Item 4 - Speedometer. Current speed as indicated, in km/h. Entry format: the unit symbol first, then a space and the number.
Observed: km/h 5
